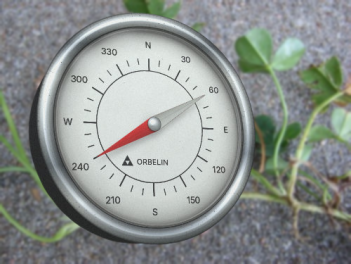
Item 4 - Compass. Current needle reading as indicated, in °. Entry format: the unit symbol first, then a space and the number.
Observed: ° 240
